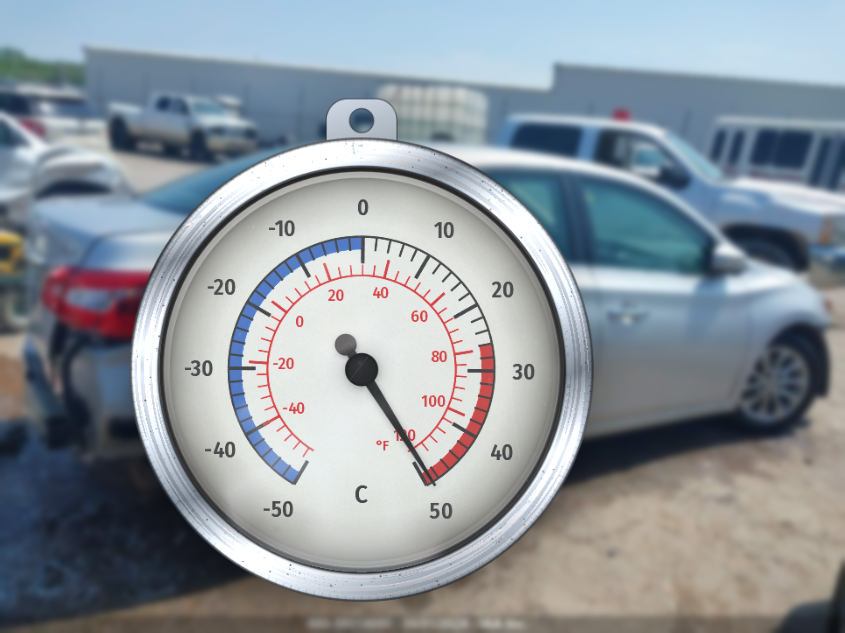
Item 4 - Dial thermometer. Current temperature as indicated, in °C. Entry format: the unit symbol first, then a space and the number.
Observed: °C 49
